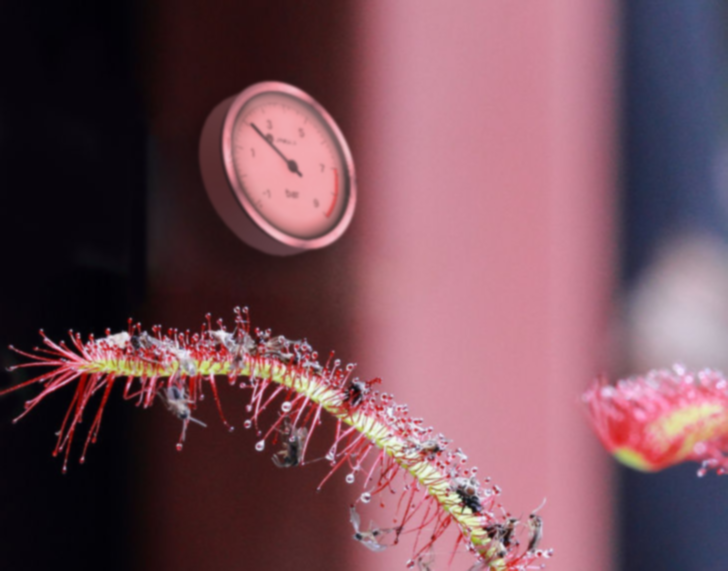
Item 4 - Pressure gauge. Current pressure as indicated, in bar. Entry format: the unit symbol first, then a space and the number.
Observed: bar 2
